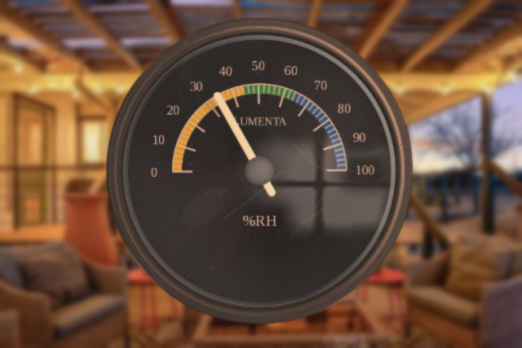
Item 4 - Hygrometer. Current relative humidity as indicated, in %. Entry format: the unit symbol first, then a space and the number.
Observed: % 34
